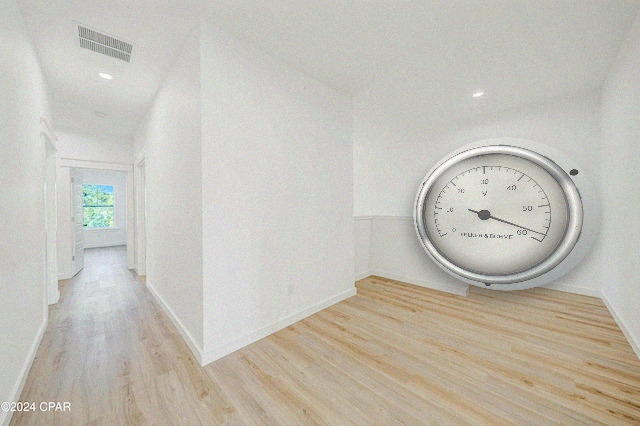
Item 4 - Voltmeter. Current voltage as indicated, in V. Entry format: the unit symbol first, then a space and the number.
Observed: V 58
